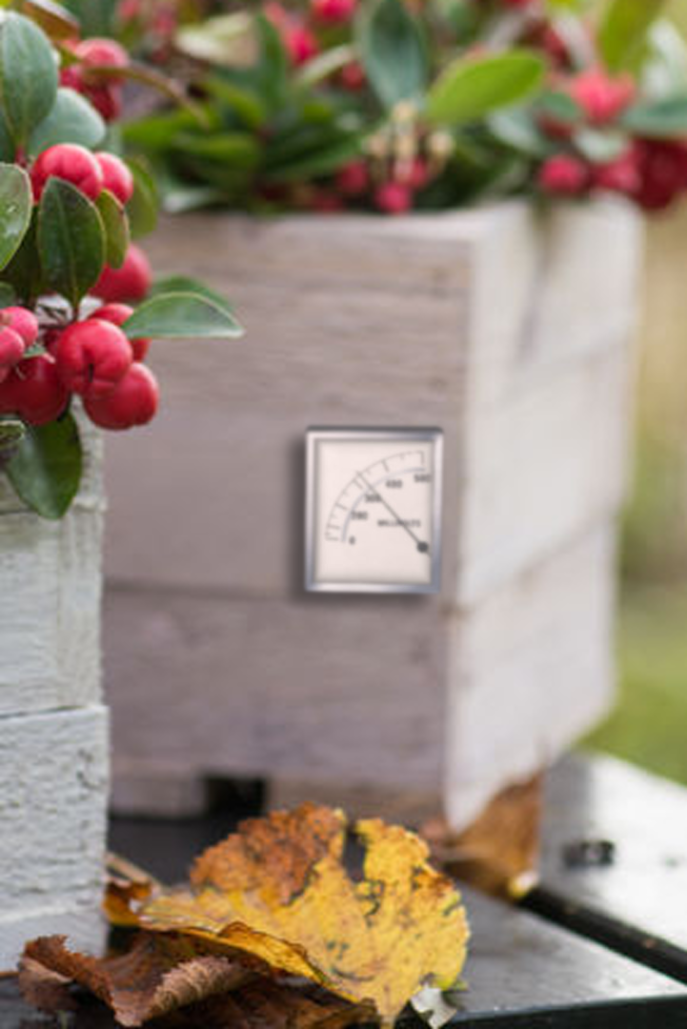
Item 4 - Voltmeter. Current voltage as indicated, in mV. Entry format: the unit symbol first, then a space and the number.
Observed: mV 325
